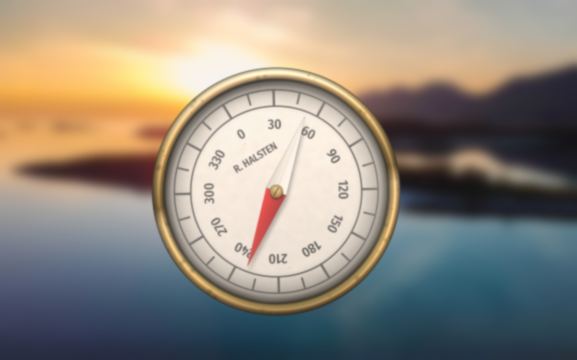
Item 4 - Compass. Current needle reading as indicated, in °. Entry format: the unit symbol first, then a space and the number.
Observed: ° 232.5
